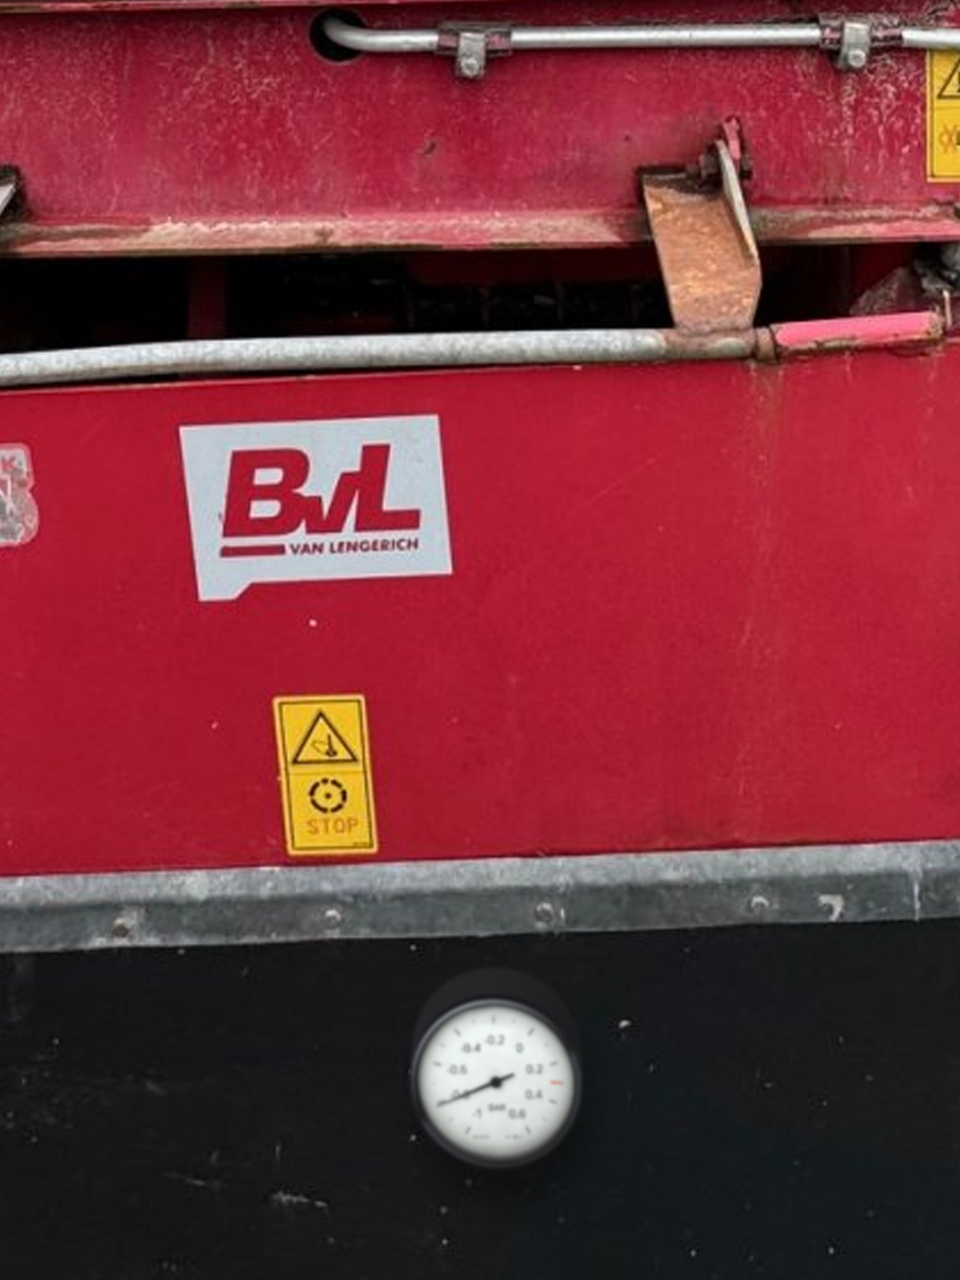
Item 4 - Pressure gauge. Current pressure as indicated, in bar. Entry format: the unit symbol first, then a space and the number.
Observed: bar -0.8
